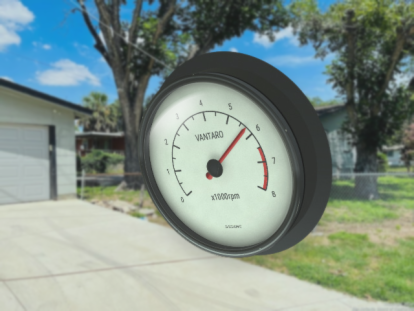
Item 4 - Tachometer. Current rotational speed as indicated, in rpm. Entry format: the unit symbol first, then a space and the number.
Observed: rpm 5750
